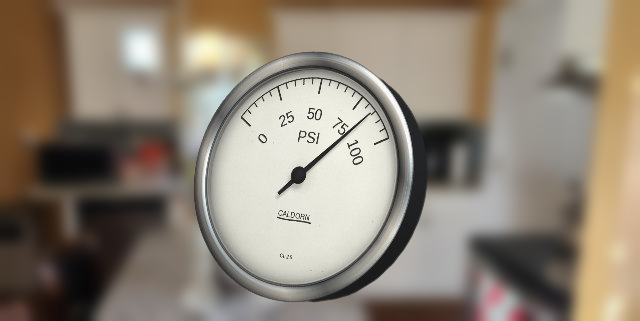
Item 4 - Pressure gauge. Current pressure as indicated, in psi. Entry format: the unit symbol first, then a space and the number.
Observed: psi 85
